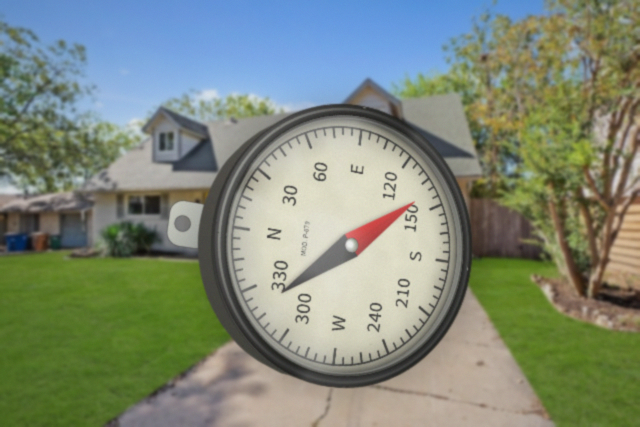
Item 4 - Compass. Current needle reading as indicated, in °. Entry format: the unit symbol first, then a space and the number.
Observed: ° 140
